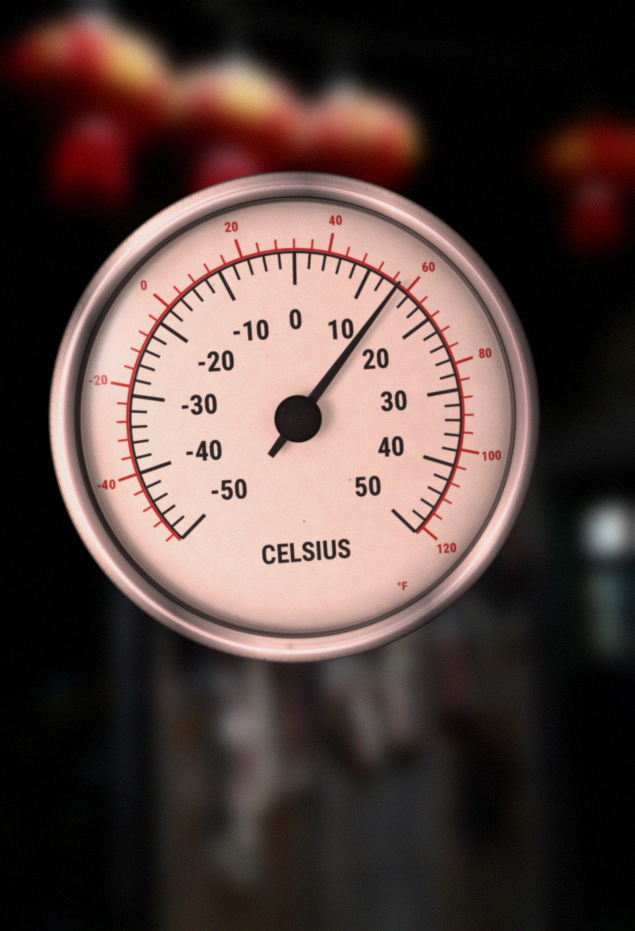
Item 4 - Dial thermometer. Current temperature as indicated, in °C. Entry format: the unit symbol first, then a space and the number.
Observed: °C 14
